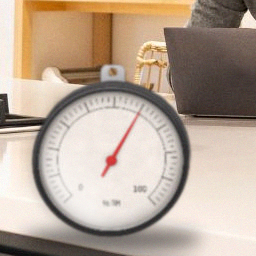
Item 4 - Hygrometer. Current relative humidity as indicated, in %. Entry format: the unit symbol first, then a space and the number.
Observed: % 60
